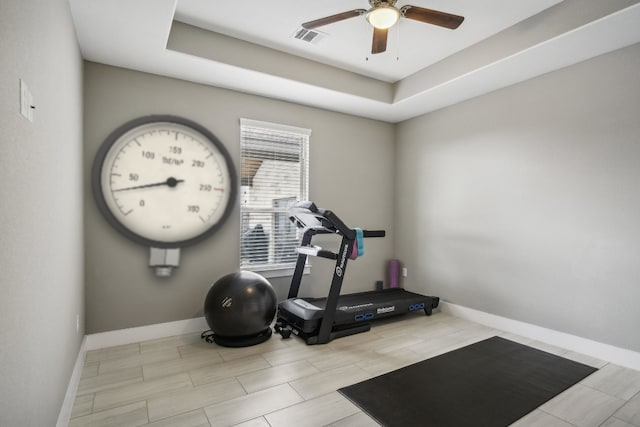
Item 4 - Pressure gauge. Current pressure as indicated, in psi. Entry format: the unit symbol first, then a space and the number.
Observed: psi 30
